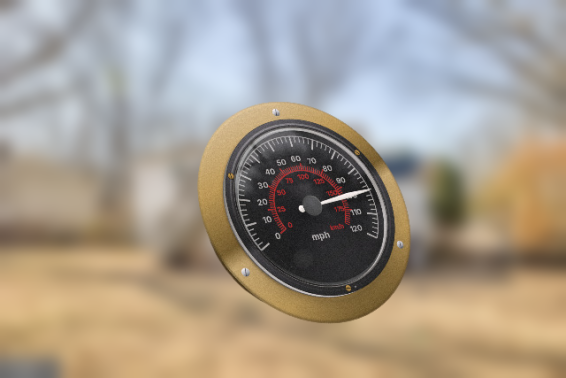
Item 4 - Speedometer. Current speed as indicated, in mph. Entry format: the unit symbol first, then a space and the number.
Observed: mph 100
